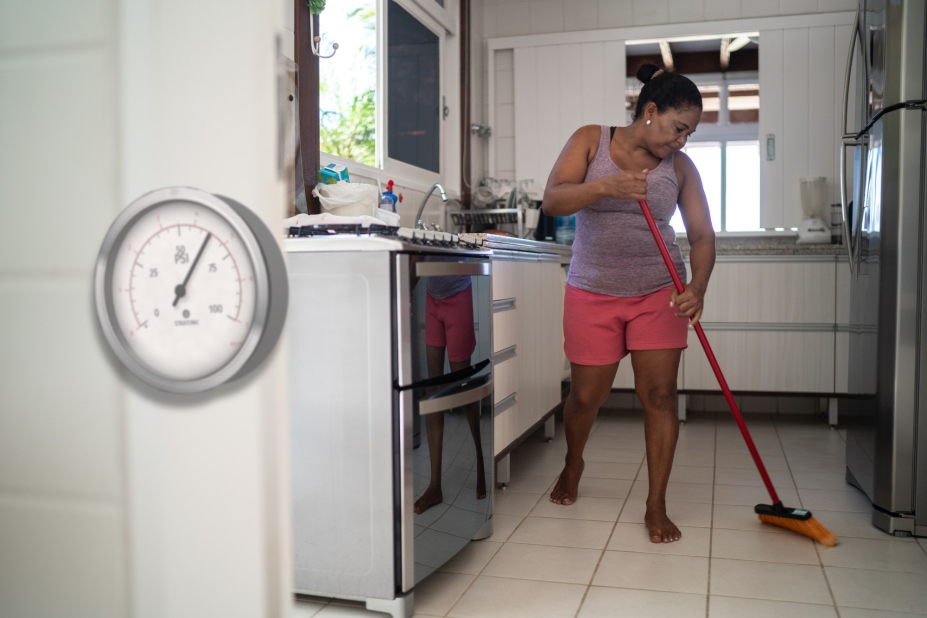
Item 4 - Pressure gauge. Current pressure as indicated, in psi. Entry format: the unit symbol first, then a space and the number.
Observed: psi 65
